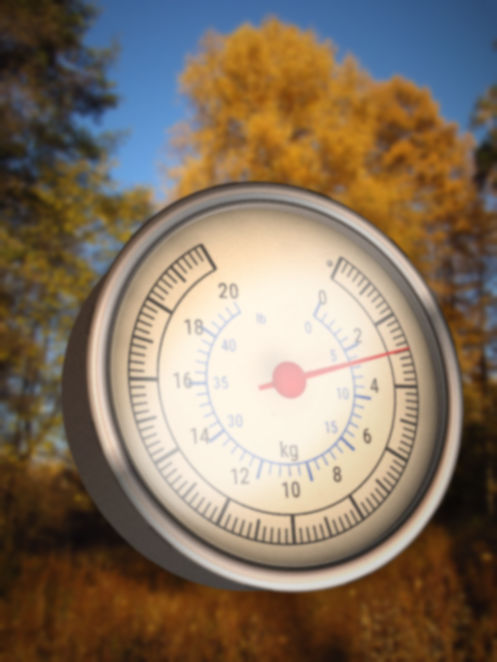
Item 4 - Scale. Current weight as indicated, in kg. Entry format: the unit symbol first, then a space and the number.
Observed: kg 3
